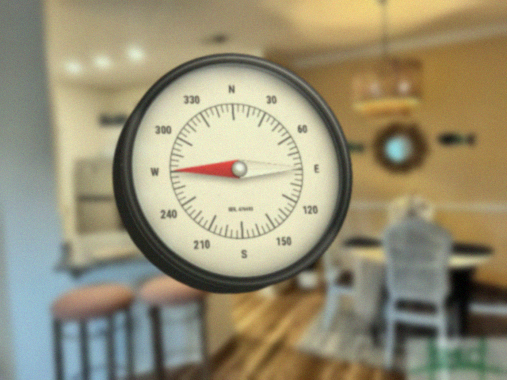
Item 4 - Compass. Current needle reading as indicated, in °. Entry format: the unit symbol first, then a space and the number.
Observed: ° 270
